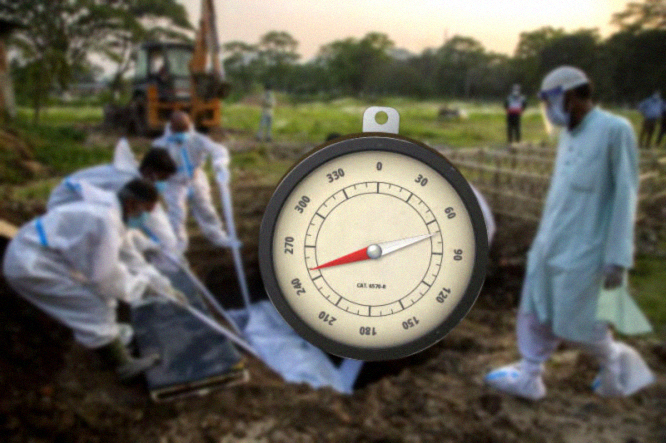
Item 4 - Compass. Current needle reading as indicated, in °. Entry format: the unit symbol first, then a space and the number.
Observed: ° 250
